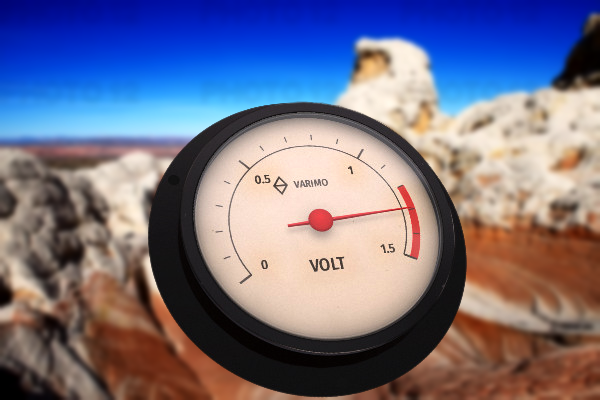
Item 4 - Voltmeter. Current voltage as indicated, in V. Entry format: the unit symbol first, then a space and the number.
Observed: V 1.3
